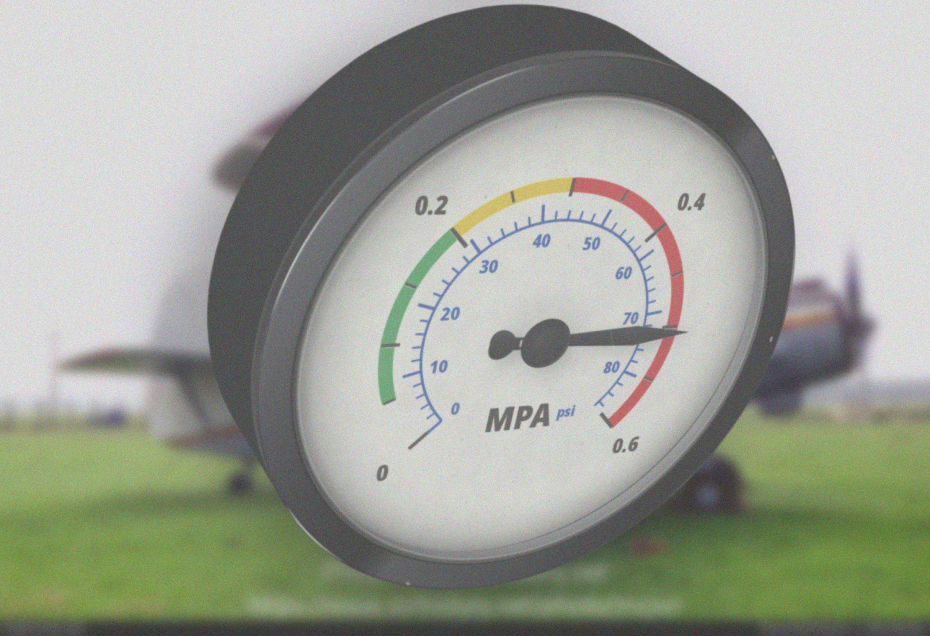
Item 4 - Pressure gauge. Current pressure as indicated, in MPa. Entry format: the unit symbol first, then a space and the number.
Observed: MPa 0.5
